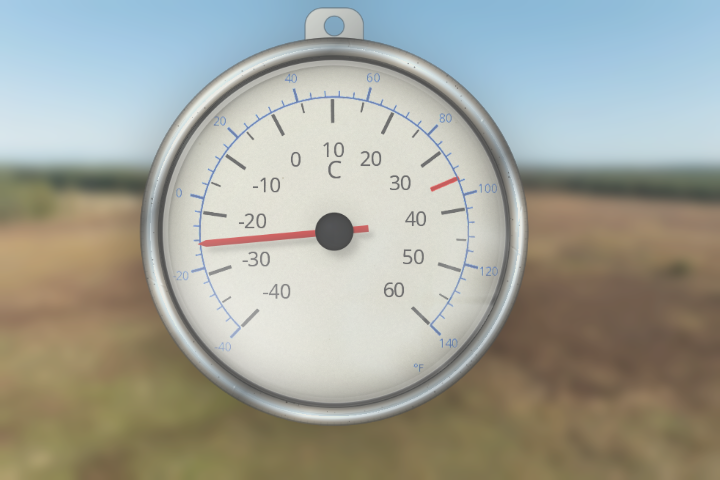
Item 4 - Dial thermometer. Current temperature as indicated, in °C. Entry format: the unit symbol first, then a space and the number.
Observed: °C -25
